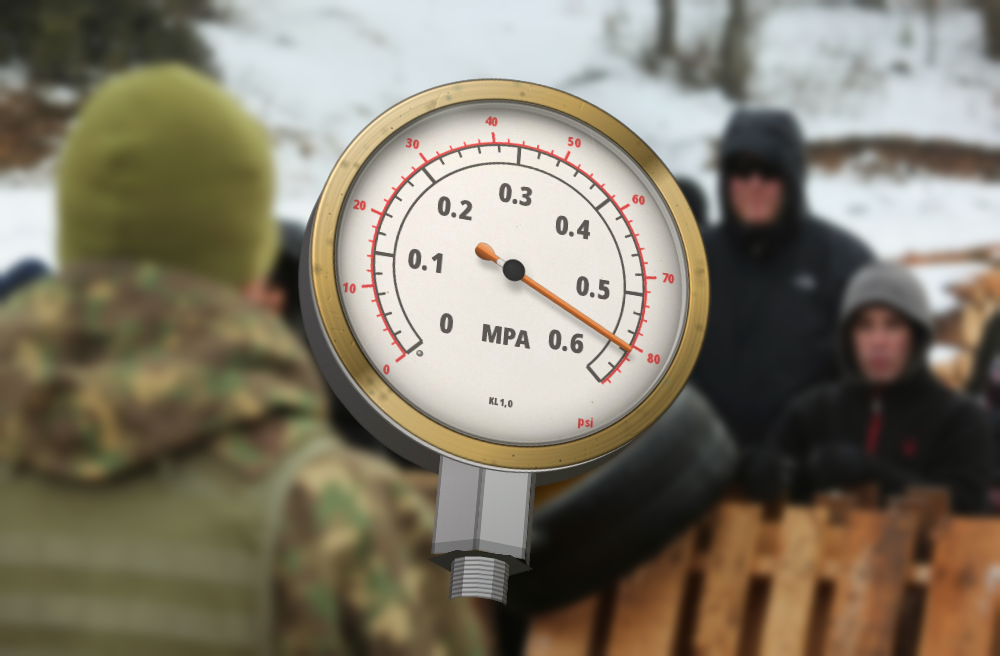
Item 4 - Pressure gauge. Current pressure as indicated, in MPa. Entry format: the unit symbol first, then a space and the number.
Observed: MPa 0.56
